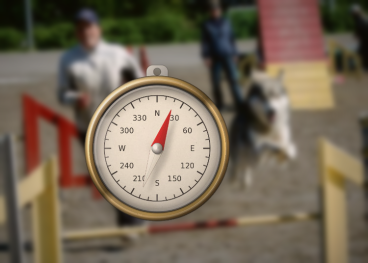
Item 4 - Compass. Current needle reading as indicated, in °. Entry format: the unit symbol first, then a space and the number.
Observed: ° 20
